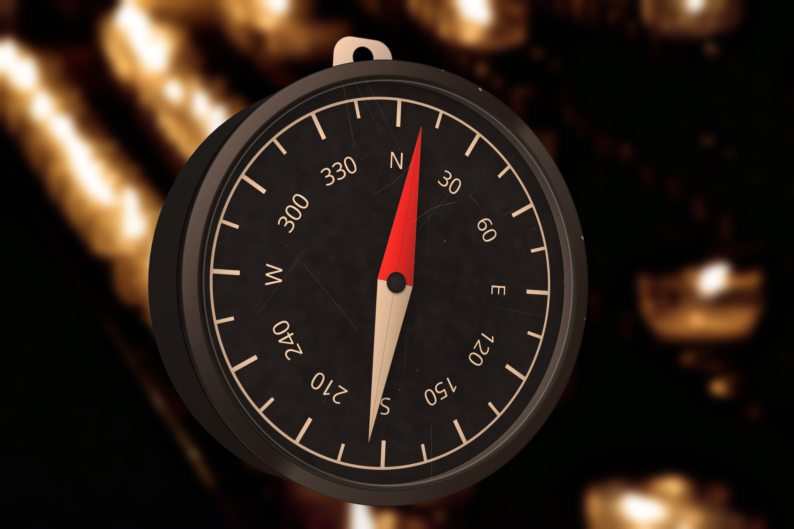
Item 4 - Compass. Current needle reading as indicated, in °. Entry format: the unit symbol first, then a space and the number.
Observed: ° 7.5
